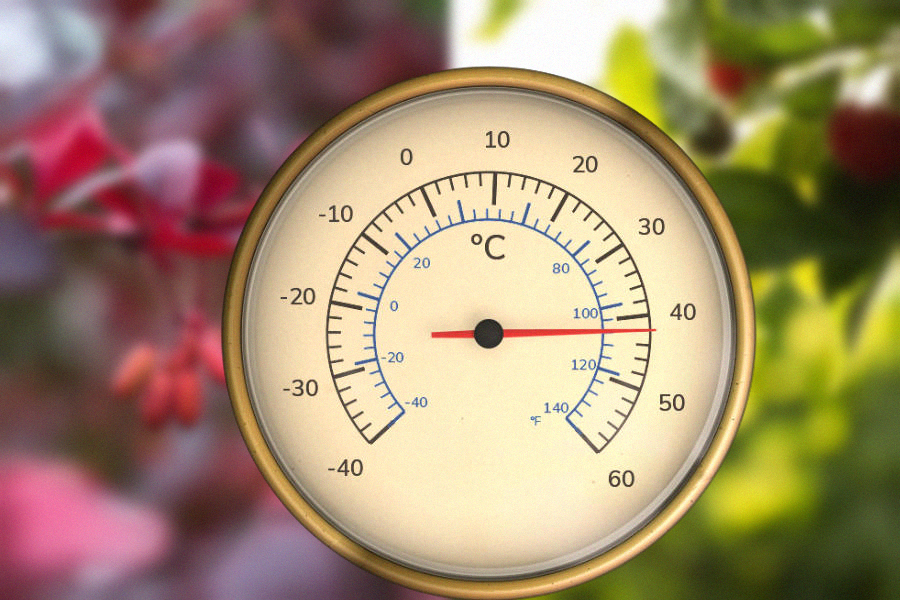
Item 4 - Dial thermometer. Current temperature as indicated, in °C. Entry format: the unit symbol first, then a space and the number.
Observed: °C 42
